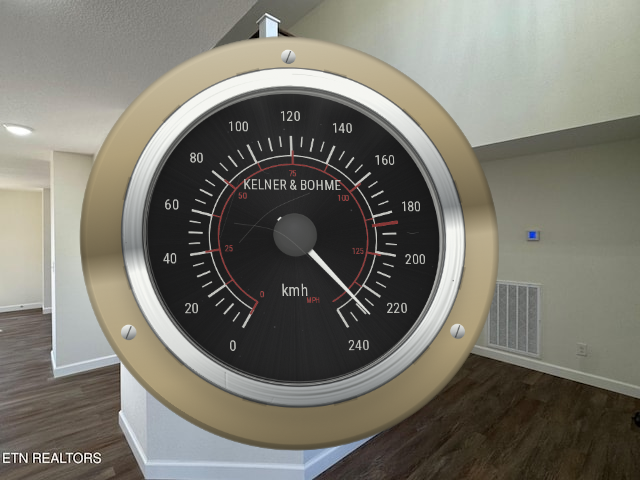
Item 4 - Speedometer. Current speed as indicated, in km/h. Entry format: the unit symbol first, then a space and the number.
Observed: km/h 230
